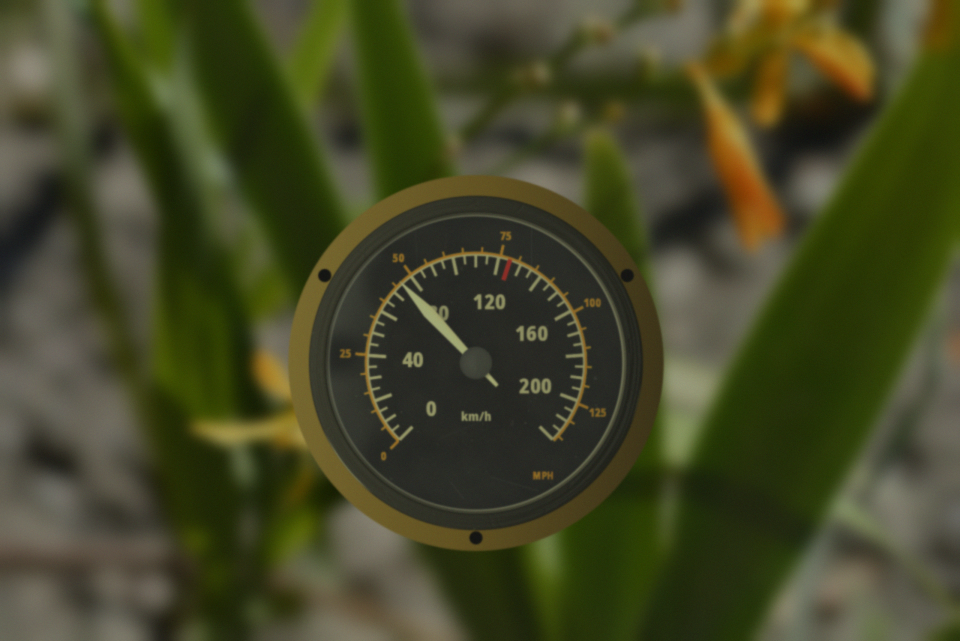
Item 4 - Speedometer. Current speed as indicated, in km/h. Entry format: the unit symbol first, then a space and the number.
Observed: km/h 75
